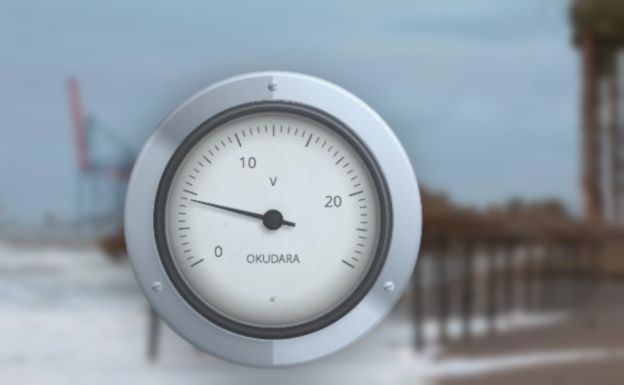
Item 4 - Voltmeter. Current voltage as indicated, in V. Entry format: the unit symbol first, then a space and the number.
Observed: V 4.5
